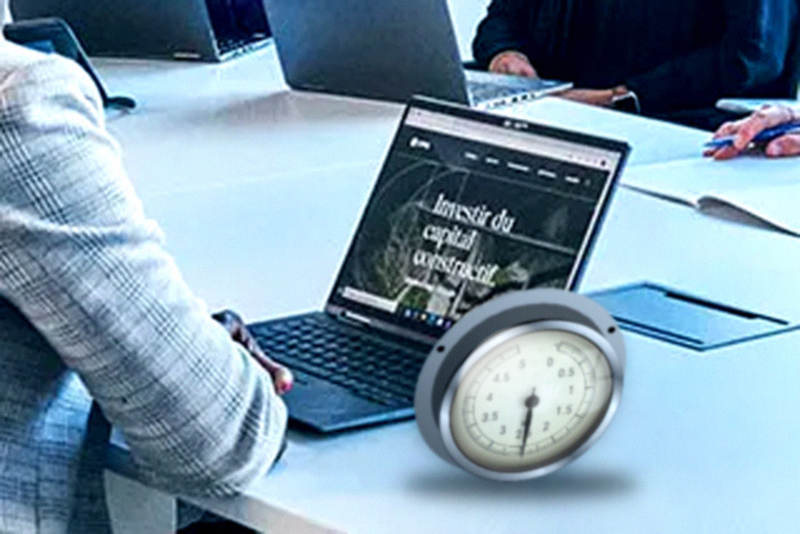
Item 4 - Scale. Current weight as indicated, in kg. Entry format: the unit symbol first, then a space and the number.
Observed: kg 2.5
